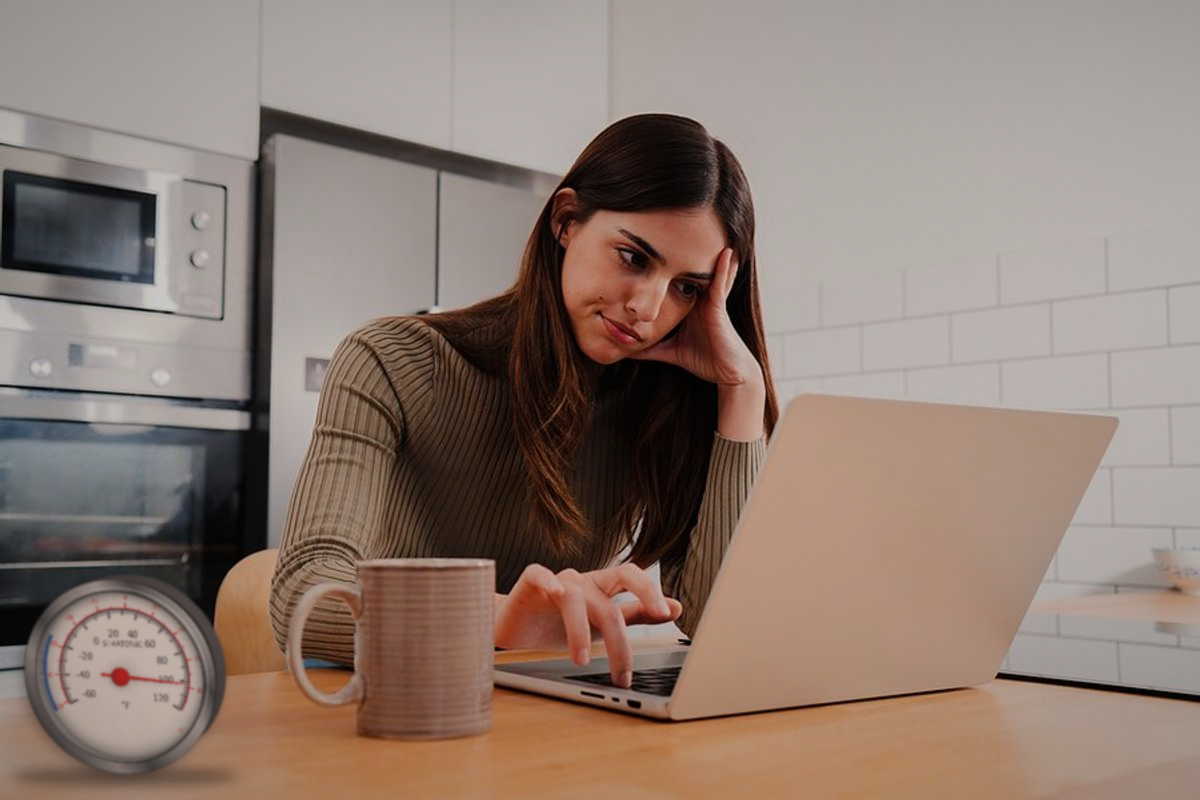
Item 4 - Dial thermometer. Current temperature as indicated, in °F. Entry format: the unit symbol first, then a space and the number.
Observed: °F 100
